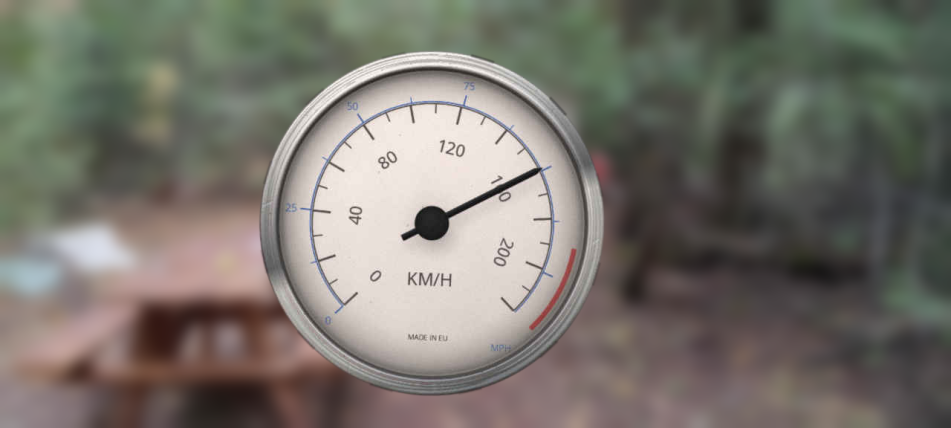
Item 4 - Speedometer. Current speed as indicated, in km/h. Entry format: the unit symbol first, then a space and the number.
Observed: km/h 160
